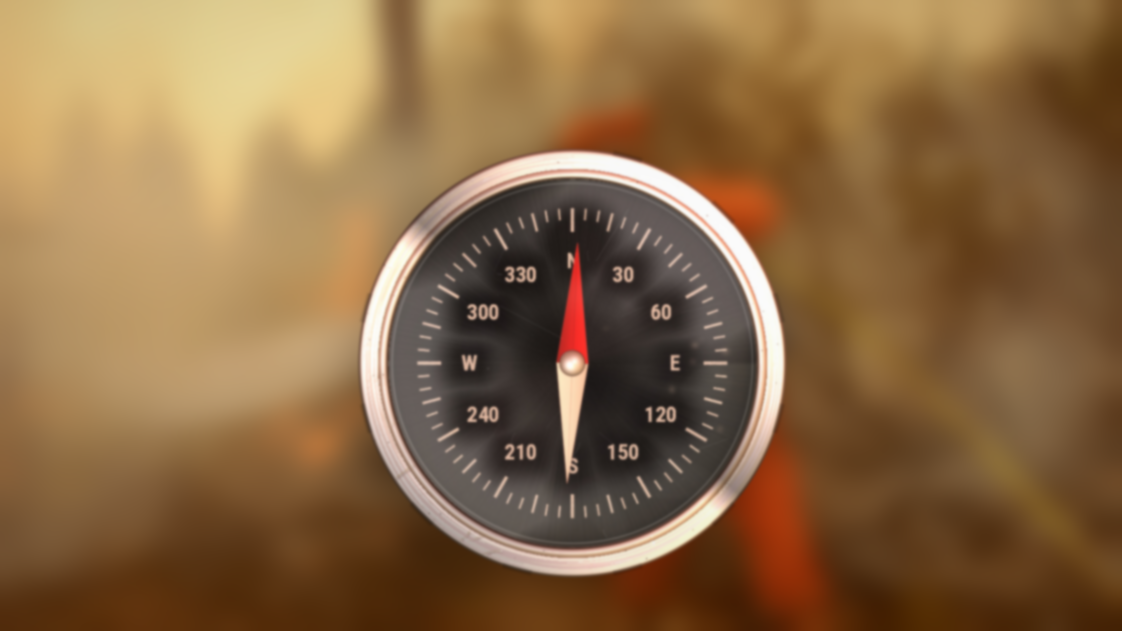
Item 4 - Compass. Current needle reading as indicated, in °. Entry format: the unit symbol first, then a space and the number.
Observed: ° 2.5
